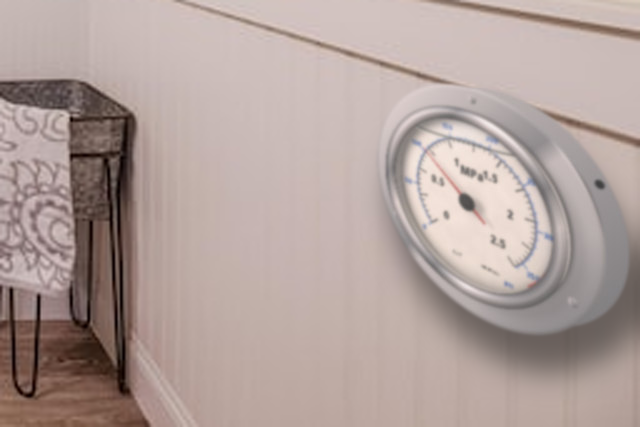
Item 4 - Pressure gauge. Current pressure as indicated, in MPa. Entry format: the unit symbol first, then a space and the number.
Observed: MPa 0.75
